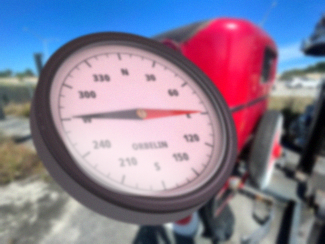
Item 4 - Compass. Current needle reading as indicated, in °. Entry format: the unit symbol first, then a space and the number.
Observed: ° 90
